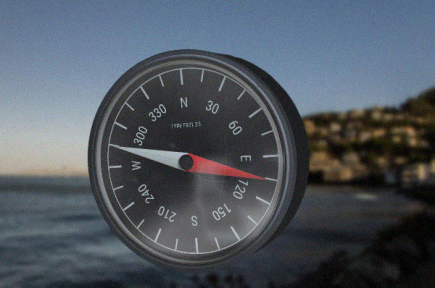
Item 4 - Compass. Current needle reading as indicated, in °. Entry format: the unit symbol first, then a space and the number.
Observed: ° 105
